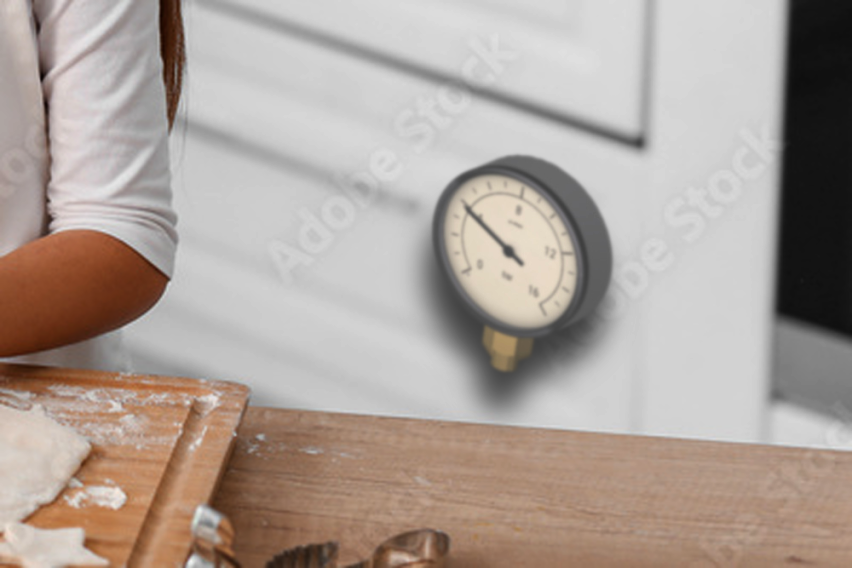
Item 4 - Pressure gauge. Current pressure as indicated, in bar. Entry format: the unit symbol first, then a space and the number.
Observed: bar 4
